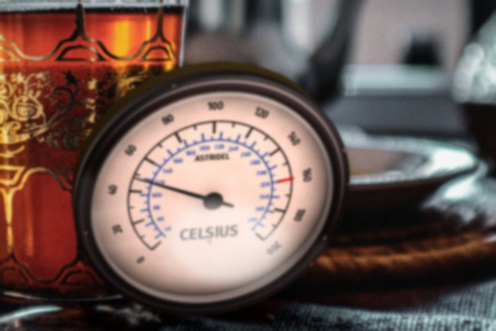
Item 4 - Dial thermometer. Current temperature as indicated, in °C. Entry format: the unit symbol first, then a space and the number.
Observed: °C 50
